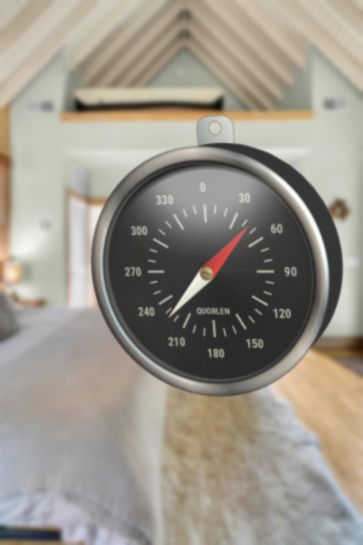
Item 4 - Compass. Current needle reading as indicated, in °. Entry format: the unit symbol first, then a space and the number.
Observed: ° 45
